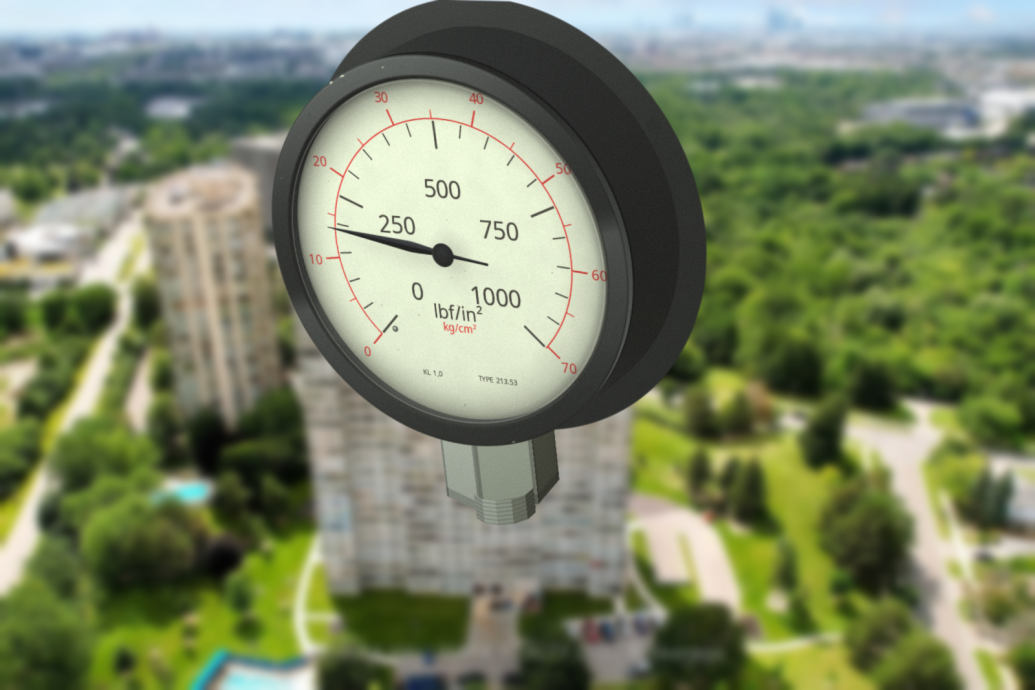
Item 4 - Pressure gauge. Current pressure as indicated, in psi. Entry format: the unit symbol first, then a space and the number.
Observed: psi 200
